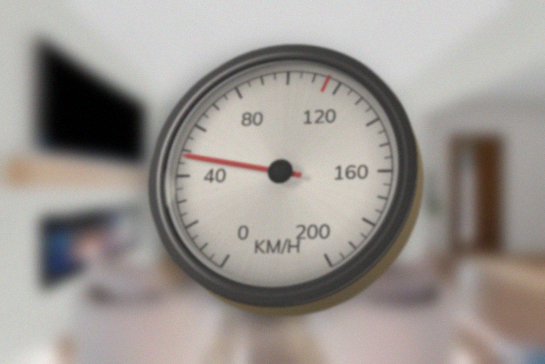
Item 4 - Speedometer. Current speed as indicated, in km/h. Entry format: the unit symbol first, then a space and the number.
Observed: km/h 47.5
